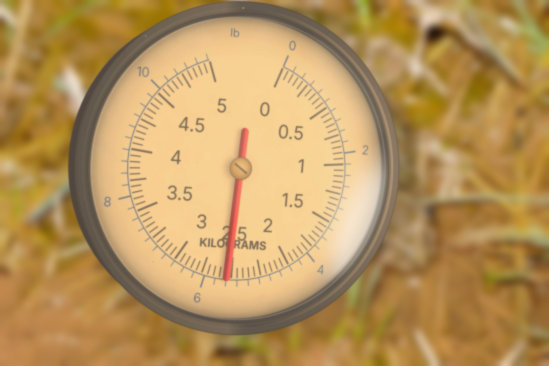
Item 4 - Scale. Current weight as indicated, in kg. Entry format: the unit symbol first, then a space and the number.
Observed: kg 2.55
